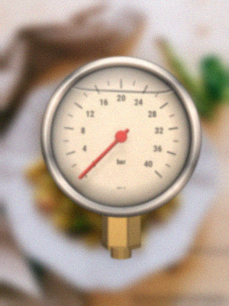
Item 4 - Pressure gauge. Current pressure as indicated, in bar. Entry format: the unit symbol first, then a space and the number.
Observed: bar 0
